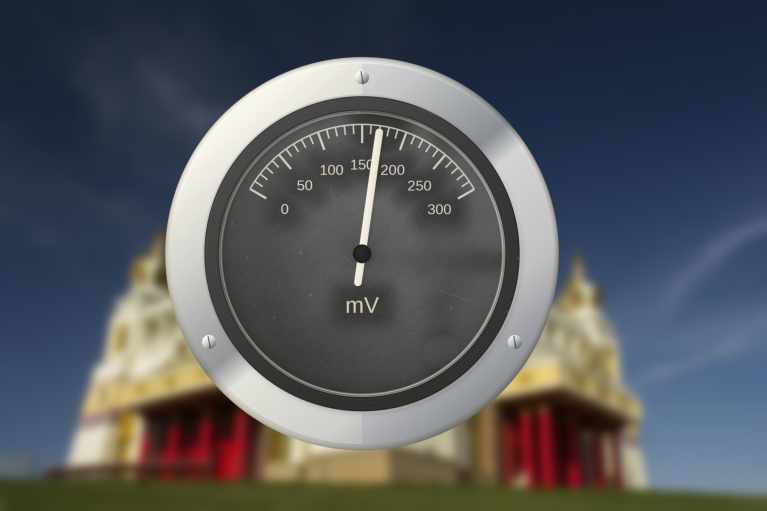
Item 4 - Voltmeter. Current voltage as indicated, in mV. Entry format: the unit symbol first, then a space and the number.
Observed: mV 170
